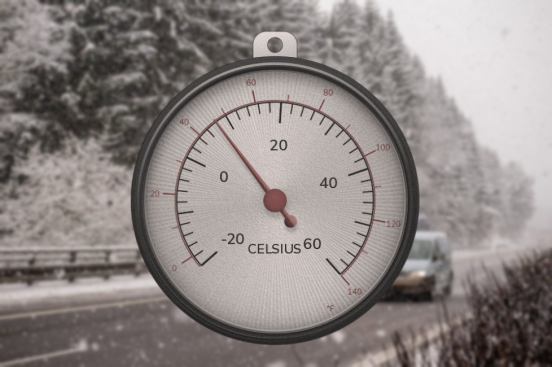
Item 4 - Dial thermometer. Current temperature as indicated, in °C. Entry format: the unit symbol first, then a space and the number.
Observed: °C 8
